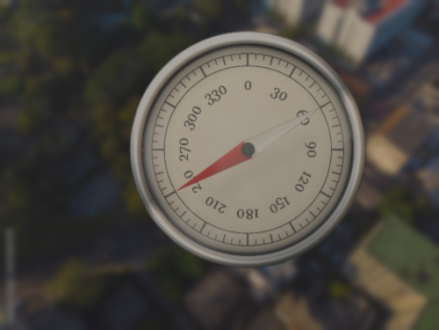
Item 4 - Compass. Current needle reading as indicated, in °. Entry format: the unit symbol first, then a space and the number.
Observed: ° 240
